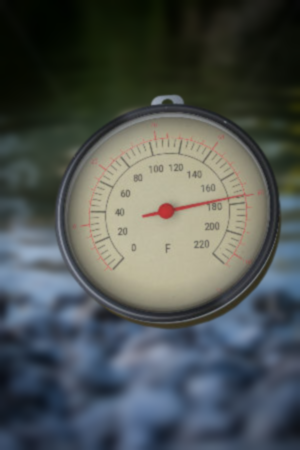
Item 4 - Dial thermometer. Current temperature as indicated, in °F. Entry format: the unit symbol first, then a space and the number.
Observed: °F 176
